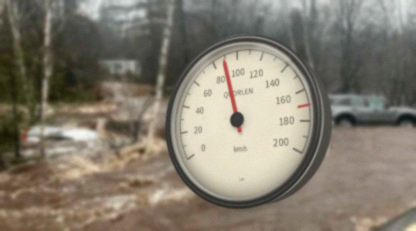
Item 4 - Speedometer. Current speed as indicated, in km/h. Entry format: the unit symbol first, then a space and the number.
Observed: km/h 90
